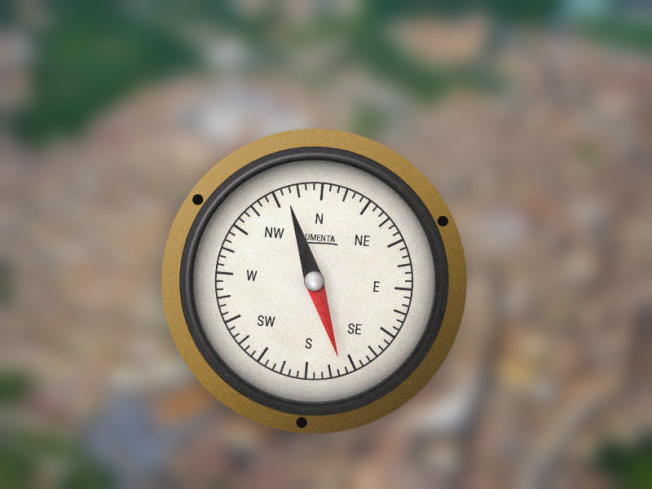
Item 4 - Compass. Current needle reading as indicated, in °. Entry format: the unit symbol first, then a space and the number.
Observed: ° 157.5
